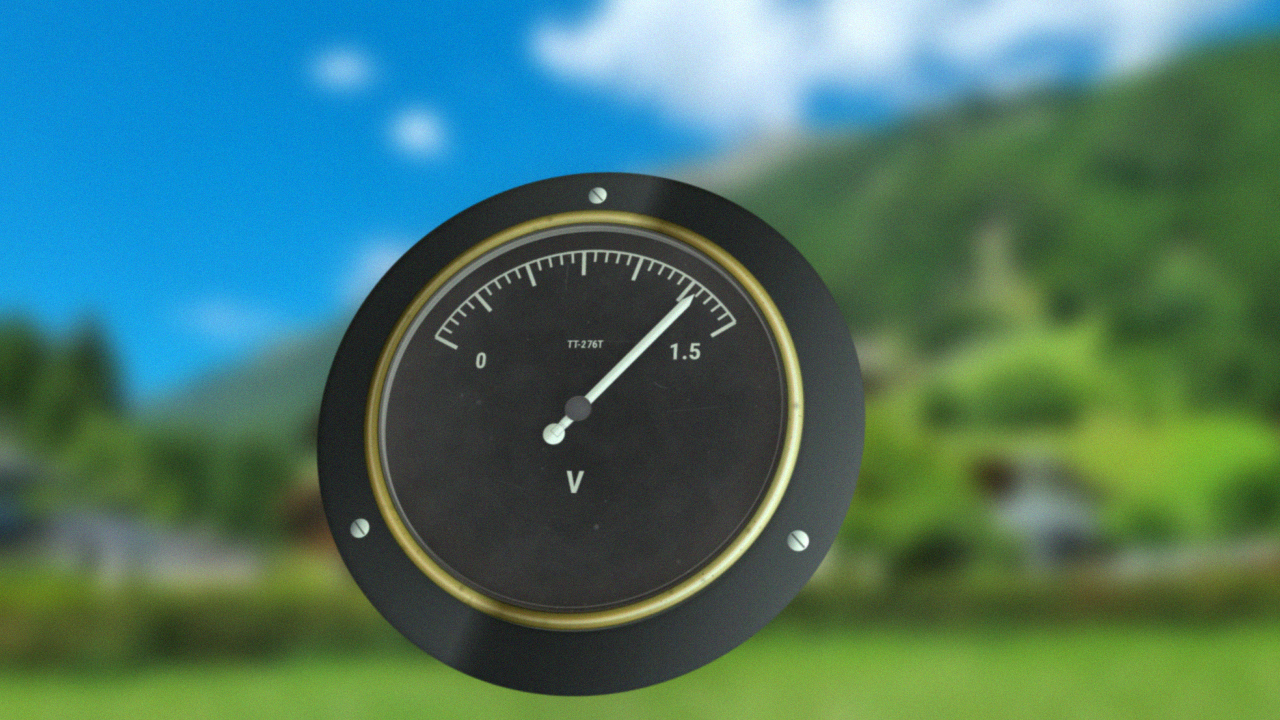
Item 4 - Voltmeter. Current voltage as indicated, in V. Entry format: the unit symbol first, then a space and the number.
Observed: V 1.3
